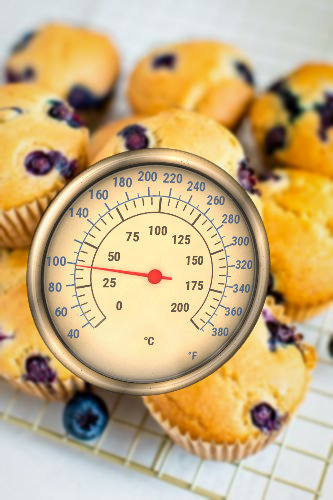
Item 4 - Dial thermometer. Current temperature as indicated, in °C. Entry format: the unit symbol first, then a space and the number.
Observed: °C 37.5
